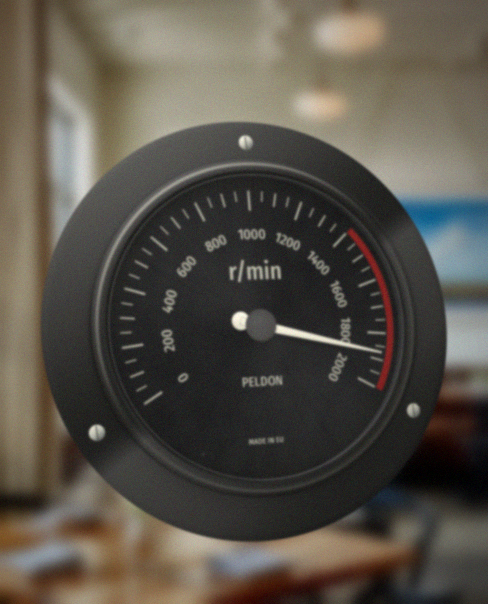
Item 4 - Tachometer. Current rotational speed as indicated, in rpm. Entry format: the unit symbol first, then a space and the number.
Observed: rpm 1875
